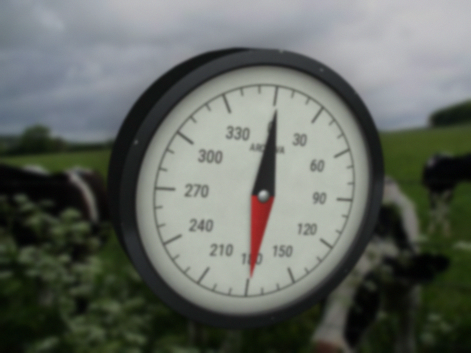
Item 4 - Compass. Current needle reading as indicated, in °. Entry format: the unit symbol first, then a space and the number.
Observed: ° 180
